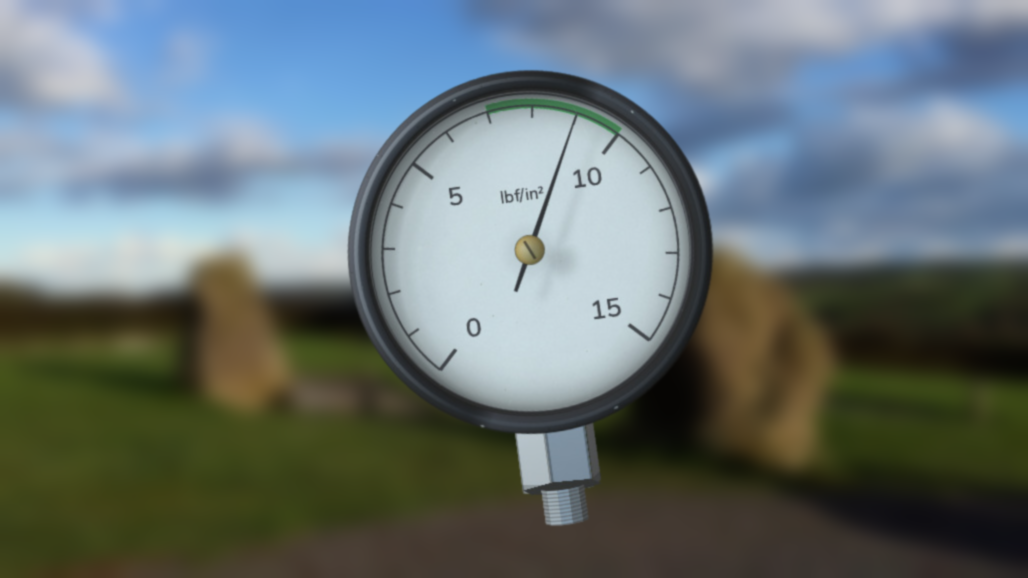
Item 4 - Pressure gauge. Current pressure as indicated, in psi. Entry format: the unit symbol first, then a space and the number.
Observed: psi 9
